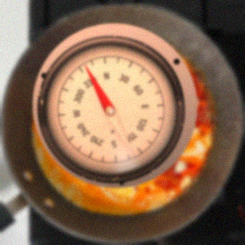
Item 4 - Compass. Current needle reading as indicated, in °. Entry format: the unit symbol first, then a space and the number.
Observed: ° 337.5
